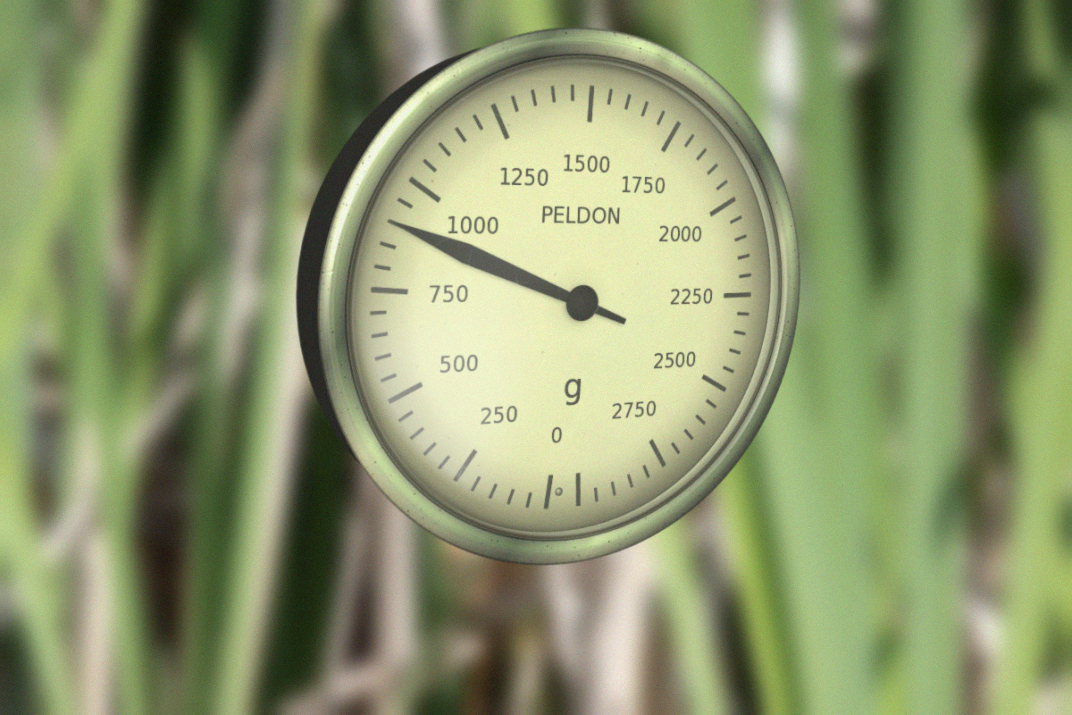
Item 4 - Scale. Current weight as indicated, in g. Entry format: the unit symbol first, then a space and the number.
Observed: g 900
